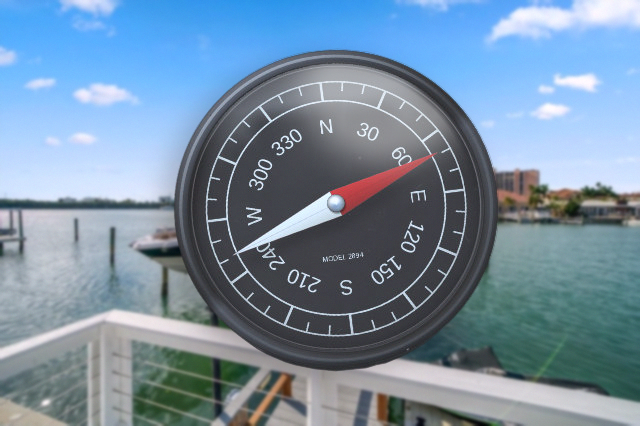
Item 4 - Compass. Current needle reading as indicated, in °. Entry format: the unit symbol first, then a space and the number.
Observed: ° 70
